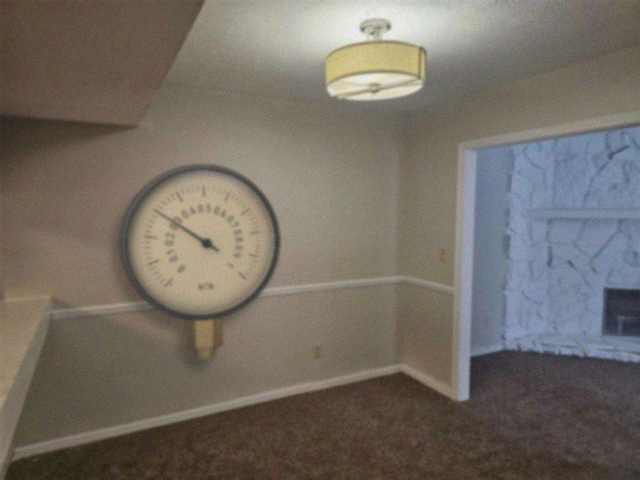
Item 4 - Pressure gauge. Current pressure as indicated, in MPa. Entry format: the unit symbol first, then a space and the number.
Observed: MPa 0.3
